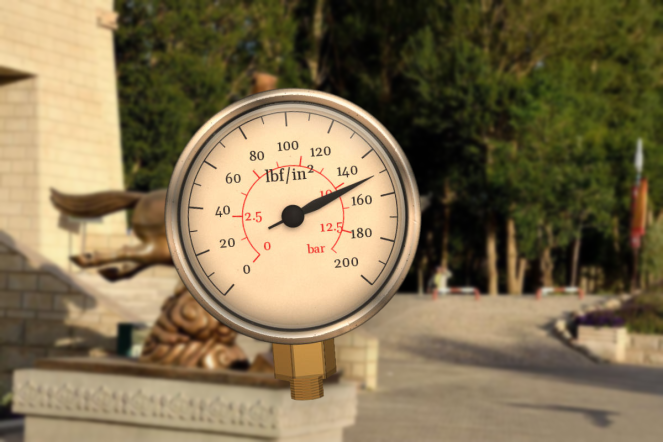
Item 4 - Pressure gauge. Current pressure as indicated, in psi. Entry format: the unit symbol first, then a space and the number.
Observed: psi 150
